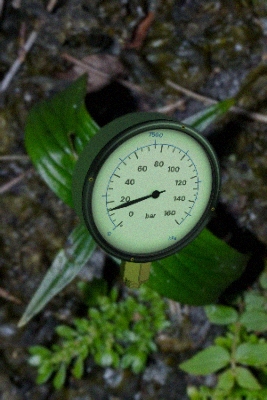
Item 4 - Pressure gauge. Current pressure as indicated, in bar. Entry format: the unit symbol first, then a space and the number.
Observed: bar 15
